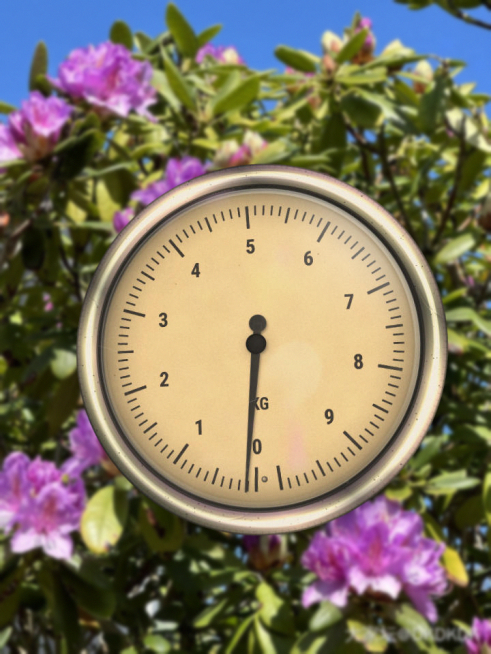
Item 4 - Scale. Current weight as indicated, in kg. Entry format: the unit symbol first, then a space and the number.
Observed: kg 0.1
